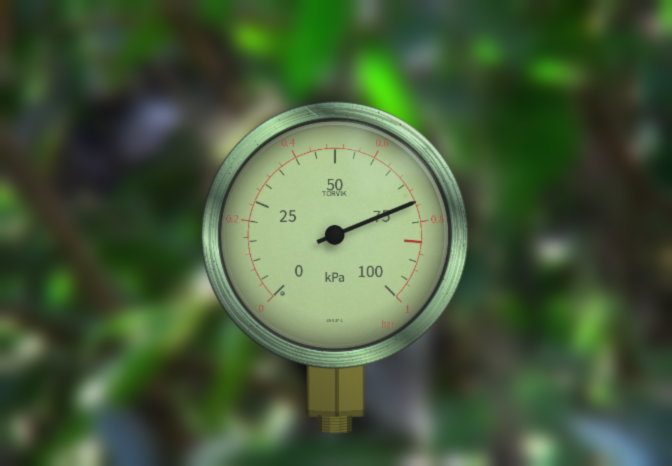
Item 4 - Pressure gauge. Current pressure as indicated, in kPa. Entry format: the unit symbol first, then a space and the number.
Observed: kPa 75
